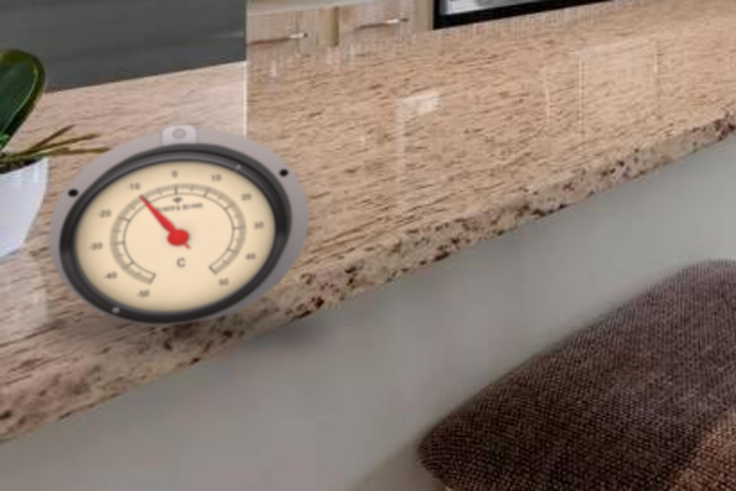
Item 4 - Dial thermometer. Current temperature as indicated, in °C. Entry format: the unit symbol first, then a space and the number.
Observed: °C -10
